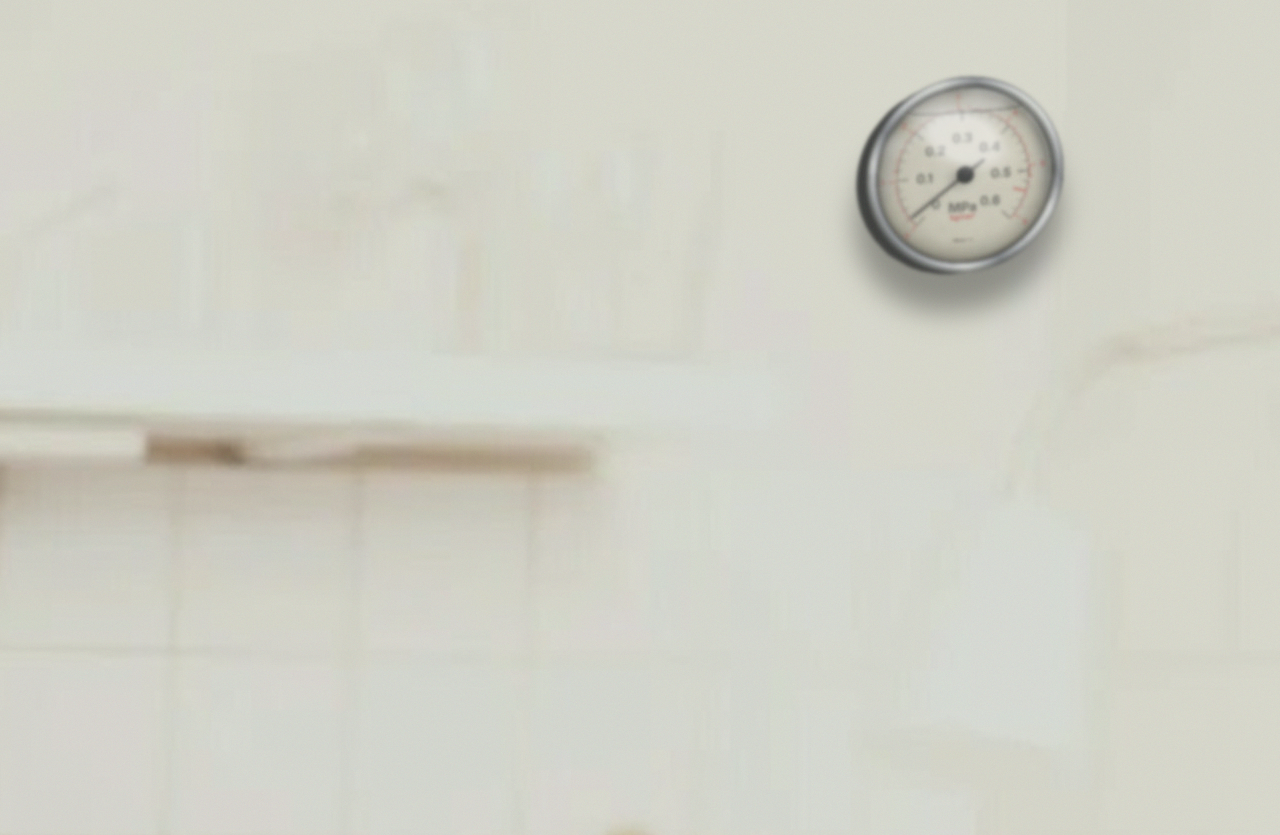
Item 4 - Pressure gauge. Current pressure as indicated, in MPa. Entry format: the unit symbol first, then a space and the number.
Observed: MPa 0.02
